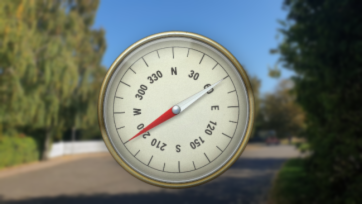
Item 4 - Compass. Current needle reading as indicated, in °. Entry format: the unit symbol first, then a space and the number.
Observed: ° 240
